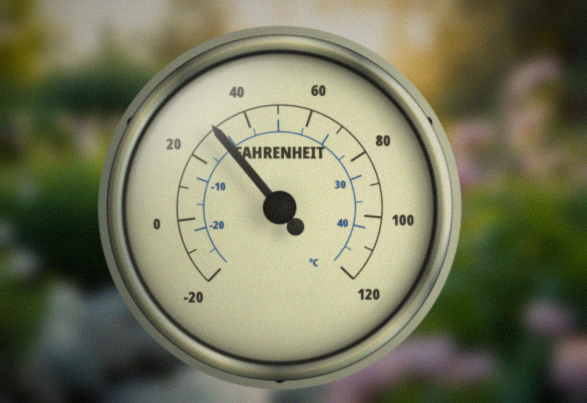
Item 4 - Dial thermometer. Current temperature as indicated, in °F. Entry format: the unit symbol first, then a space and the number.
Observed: °F 30
